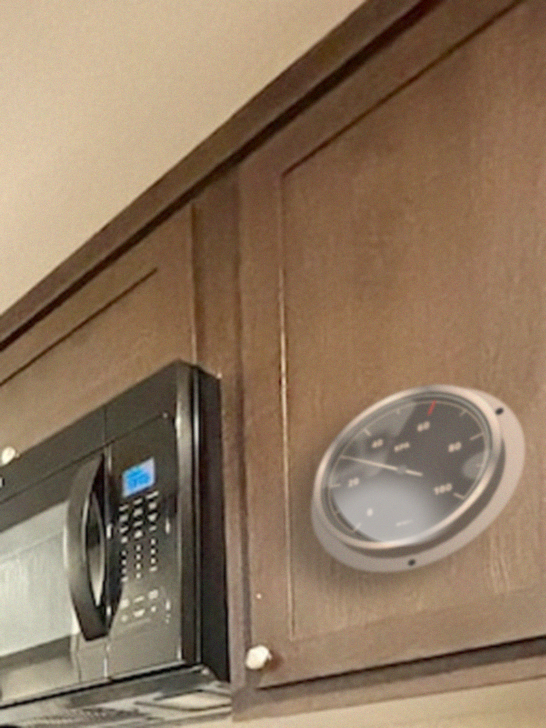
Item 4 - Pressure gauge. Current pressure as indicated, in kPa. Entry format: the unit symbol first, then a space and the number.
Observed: kPa 30
